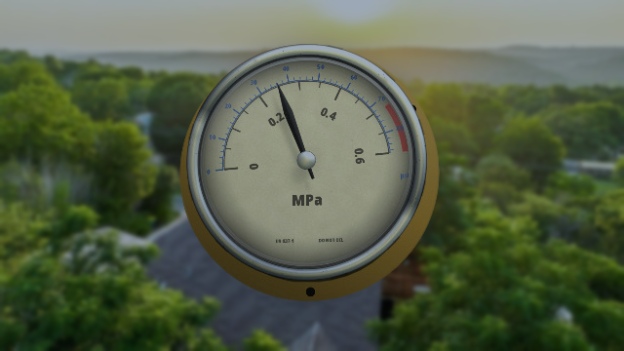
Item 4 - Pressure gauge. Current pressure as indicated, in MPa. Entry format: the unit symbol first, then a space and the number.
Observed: MPa 0.25
